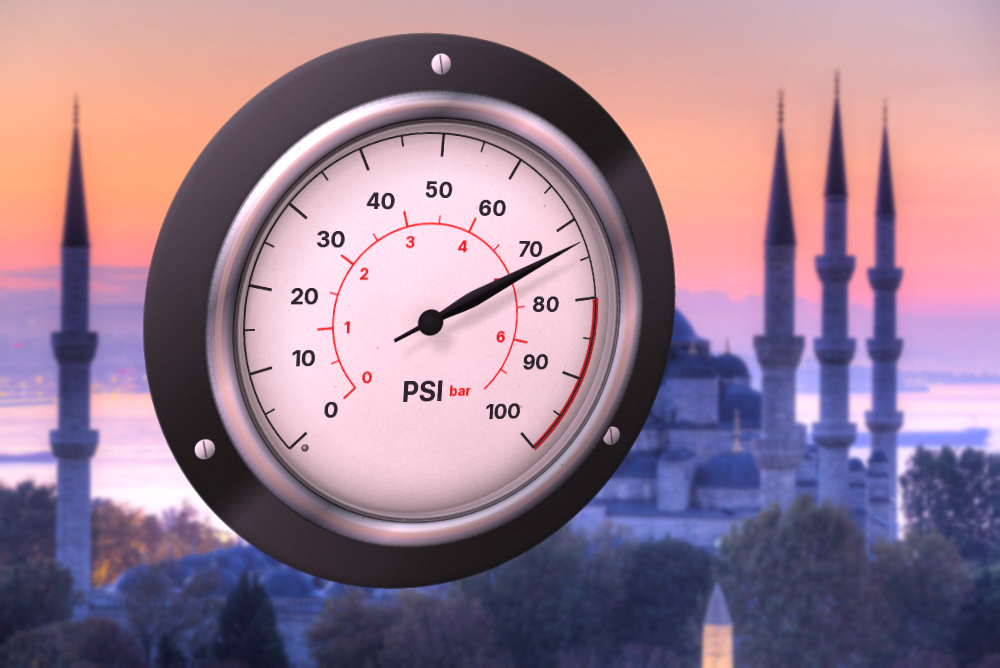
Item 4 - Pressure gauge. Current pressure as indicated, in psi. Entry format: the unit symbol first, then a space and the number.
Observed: psi 72.5
